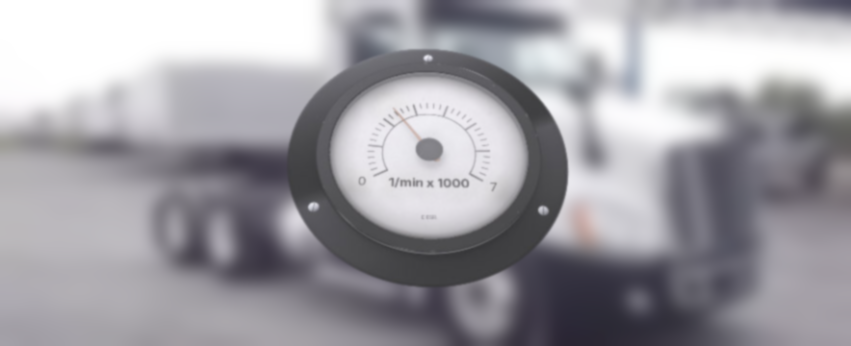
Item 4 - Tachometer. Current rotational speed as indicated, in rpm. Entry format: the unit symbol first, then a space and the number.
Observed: rpm 2400
